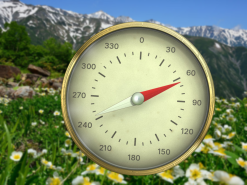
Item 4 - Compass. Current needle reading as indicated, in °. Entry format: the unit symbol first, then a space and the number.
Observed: ° 65
